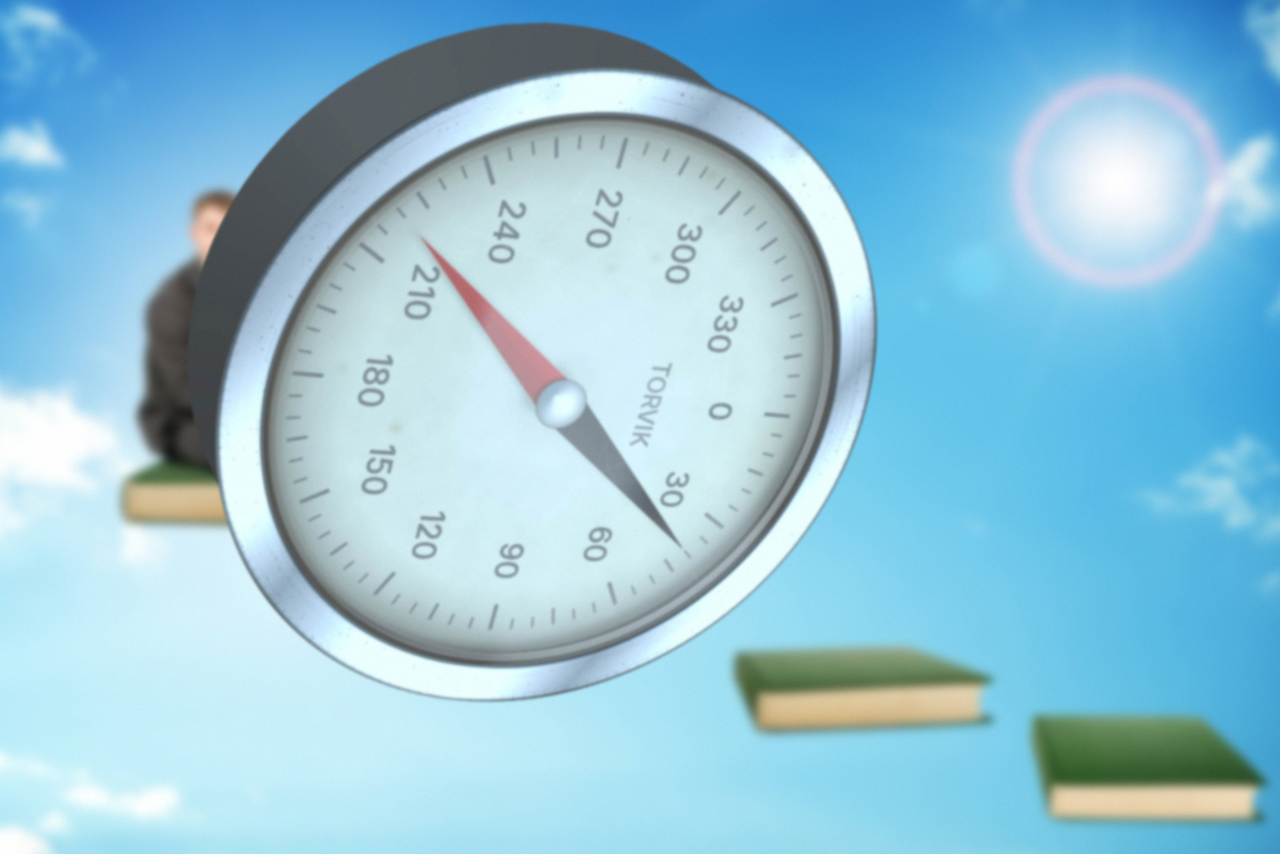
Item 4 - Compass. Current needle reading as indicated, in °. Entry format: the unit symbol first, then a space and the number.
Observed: ° 220
